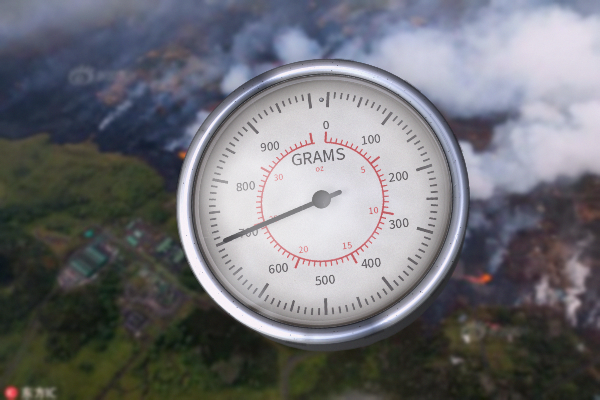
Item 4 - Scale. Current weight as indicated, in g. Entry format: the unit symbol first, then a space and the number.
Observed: g 700
